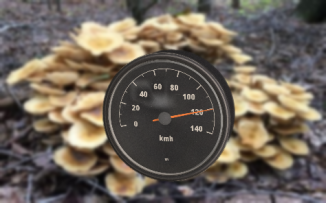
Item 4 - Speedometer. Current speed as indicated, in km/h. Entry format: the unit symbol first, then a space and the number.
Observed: km/h 120
